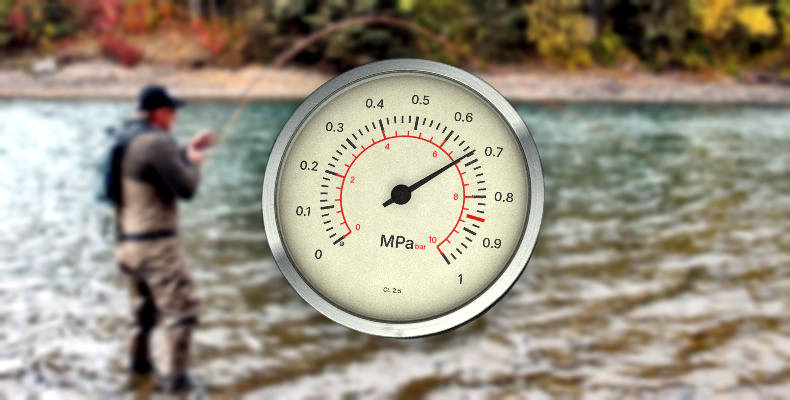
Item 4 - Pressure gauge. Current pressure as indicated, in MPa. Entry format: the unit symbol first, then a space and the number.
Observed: MPa 0.68
